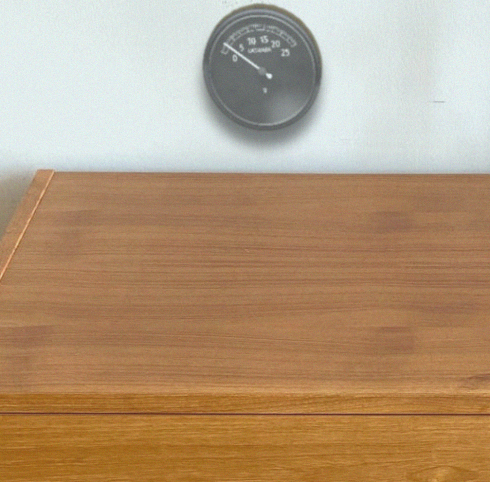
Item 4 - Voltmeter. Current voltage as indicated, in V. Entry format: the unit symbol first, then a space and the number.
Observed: V 2.5
